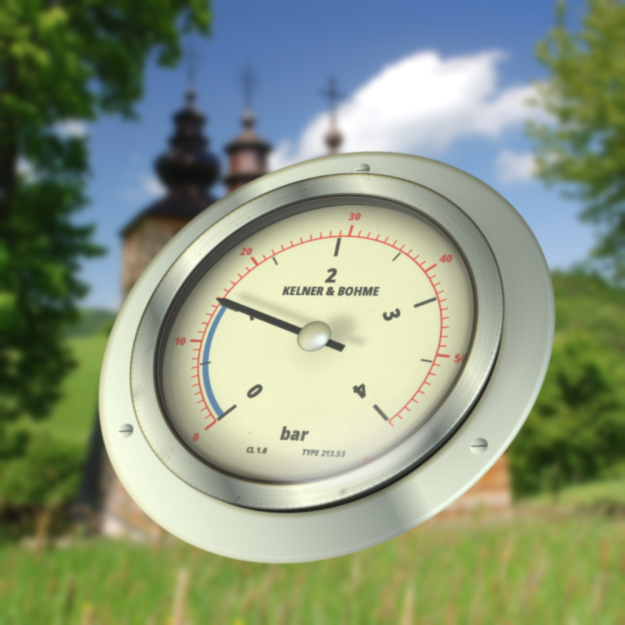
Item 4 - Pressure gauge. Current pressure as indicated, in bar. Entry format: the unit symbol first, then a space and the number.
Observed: bar 1
